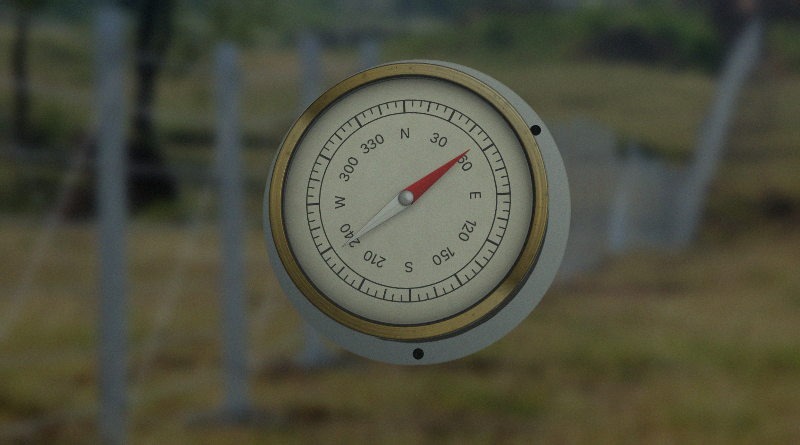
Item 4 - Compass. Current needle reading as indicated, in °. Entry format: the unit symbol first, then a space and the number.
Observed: ° 55
